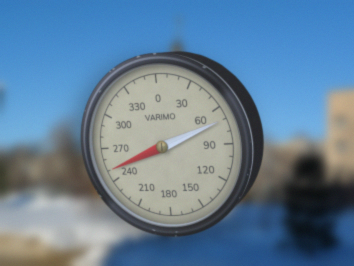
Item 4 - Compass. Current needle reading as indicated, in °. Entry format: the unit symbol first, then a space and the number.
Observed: ° 250
